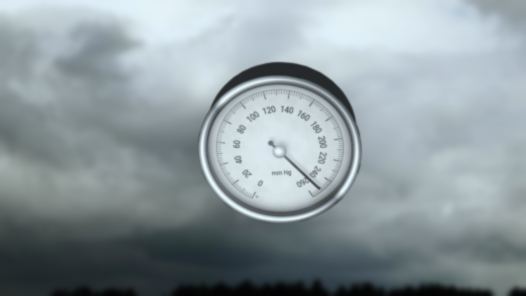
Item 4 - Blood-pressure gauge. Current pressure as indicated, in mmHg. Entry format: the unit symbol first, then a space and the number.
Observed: mmHg 250
